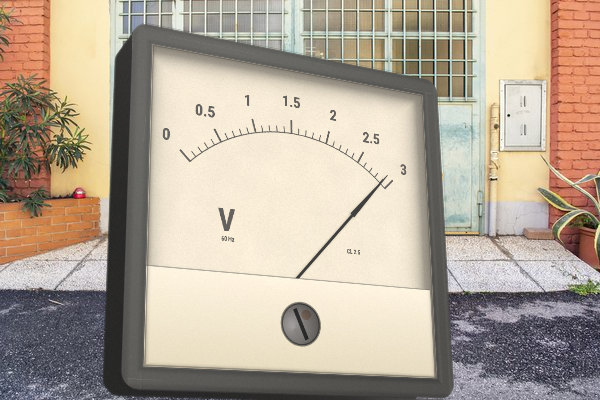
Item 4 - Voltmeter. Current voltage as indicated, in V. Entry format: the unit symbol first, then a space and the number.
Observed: V 2.9
